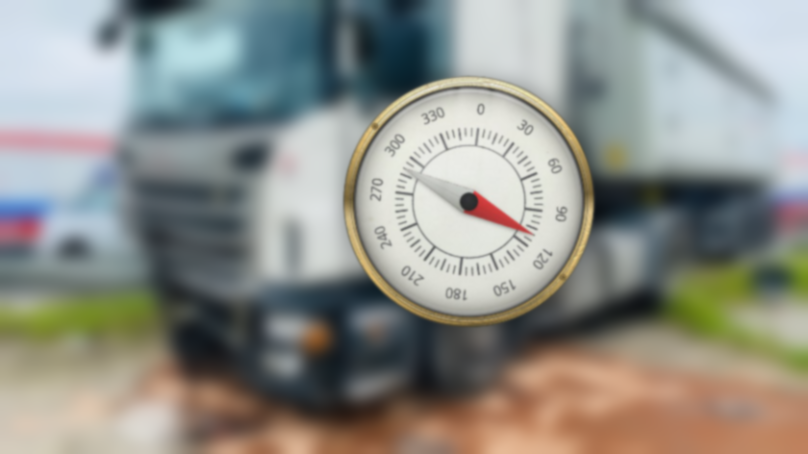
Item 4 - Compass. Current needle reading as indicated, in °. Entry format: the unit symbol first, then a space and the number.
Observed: ° 110
